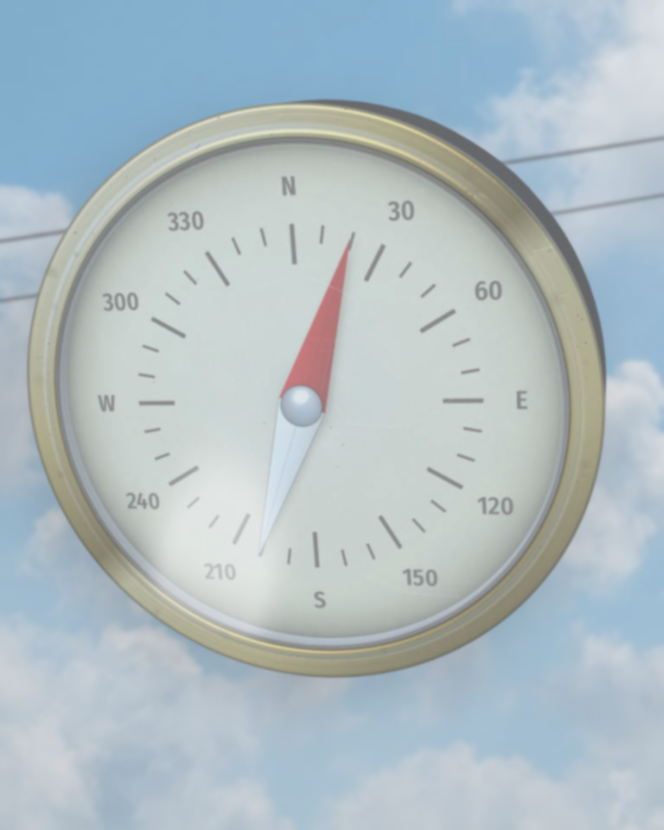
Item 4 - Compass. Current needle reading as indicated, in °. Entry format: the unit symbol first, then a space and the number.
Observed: ° 20
